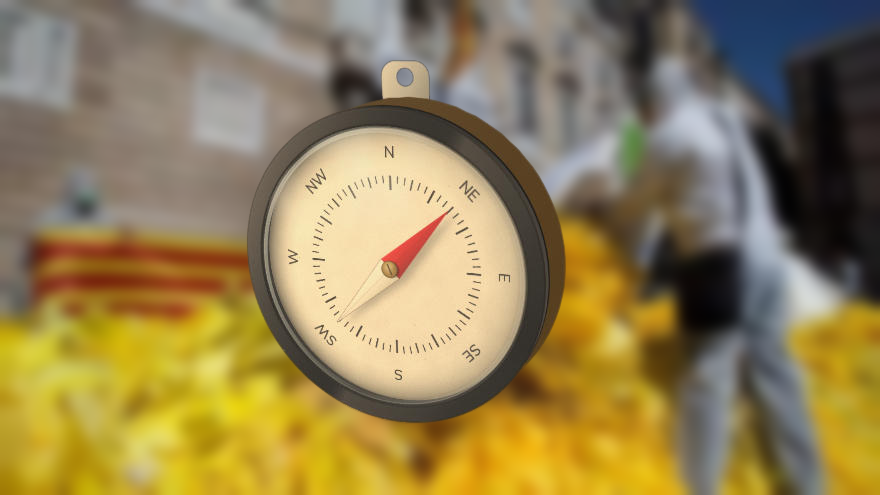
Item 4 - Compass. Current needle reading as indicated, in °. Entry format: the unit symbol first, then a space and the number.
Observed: ° 45
